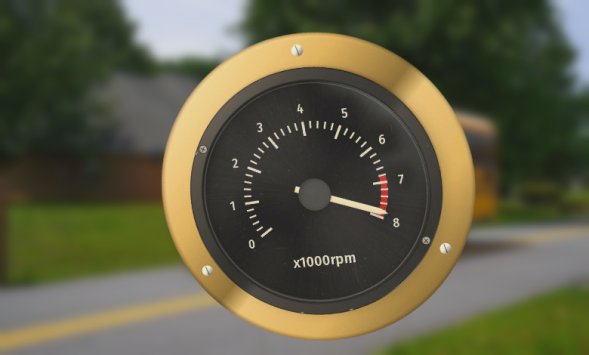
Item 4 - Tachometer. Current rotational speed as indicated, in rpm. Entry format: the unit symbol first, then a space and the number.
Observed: rpm 7800
